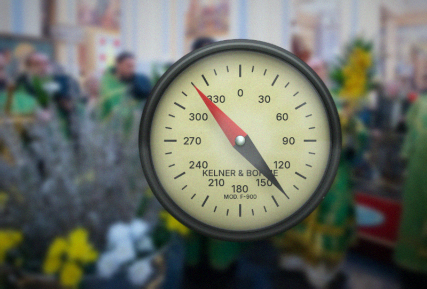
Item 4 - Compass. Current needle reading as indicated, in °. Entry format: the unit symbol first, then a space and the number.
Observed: ° 320
